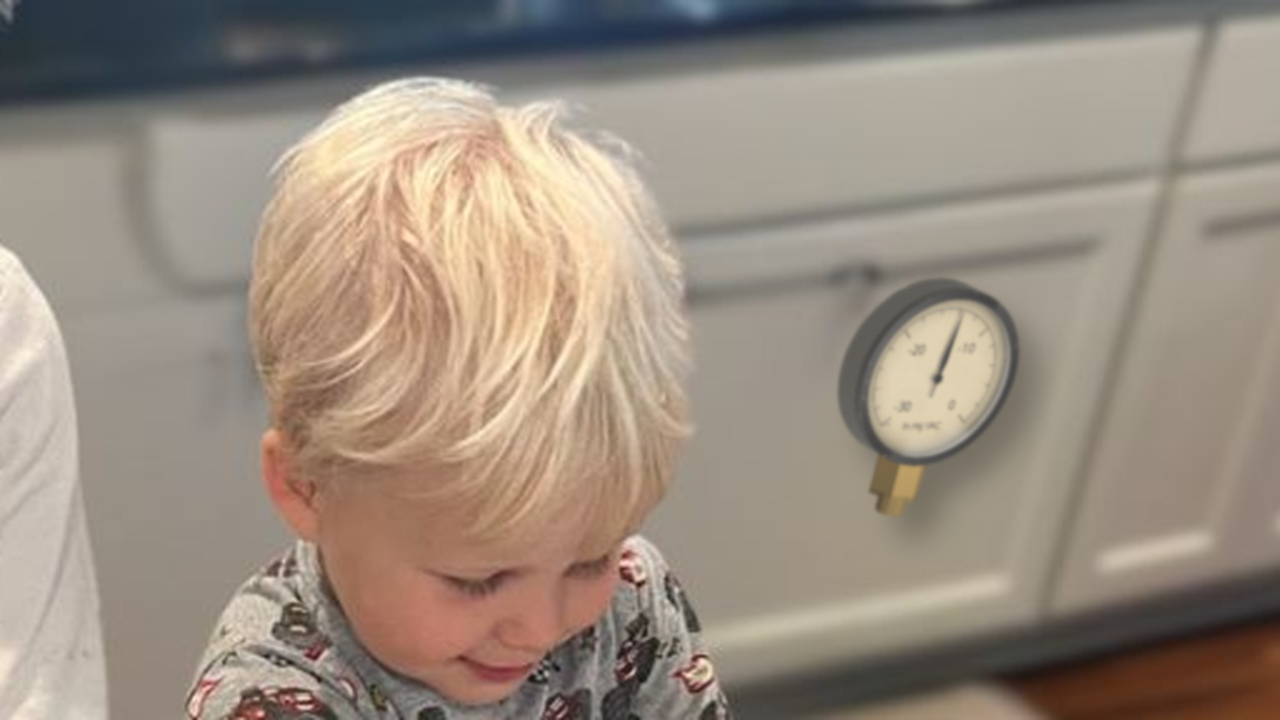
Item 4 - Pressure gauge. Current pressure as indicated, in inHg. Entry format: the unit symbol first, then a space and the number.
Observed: inHg -14
